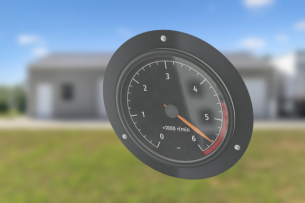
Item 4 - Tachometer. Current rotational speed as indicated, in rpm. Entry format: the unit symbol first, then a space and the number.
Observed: rpm 5600
